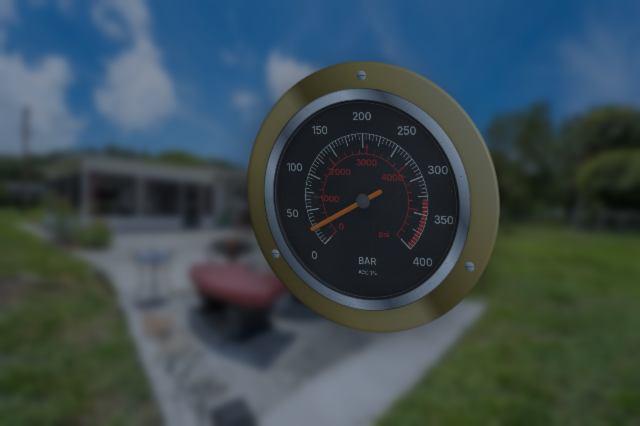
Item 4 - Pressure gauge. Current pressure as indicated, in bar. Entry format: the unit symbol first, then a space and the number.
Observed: bar 25
